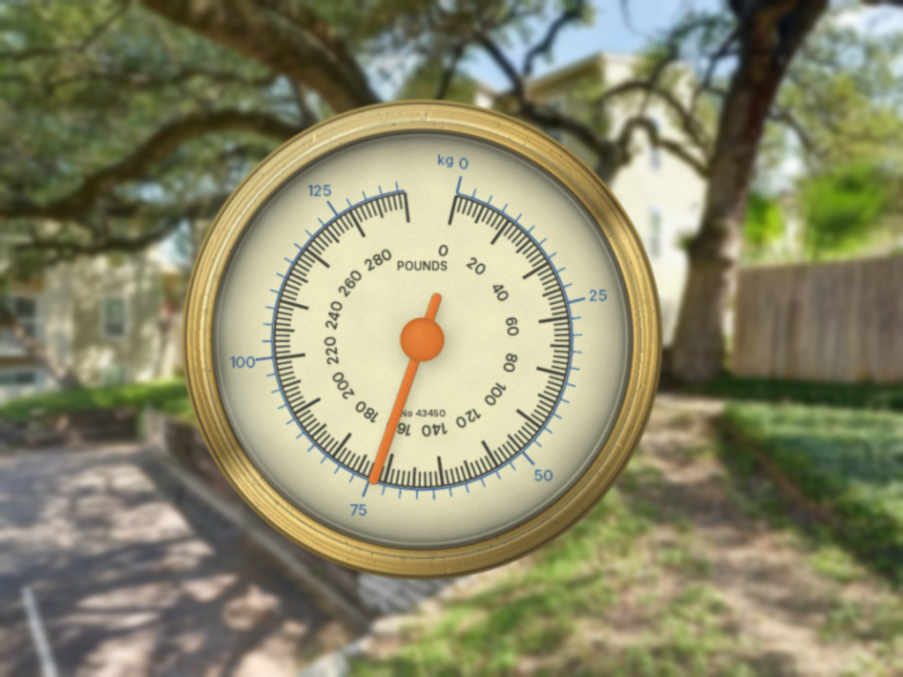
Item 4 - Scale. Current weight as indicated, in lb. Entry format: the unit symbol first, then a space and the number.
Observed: lb 164
